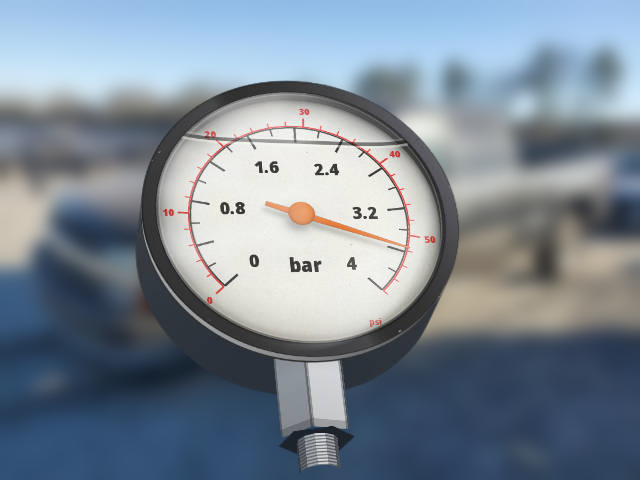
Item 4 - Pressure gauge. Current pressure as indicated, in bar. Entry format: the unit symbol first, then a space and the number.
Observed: bar 3.6
